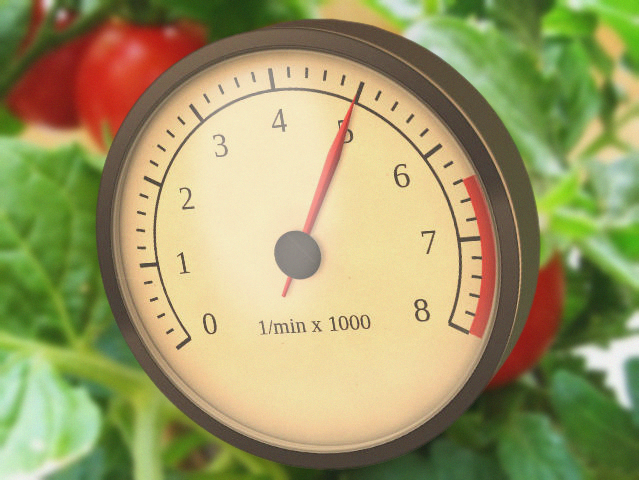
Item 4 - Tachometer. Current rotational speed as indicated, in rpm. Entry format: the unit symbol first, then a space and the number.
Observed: rpm 5000
